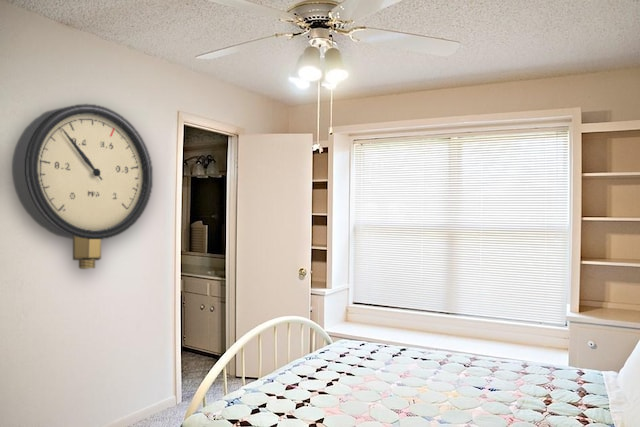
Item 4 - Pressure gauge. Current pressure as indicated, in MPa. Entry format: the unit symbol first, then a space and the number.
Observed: MPa 0.35
